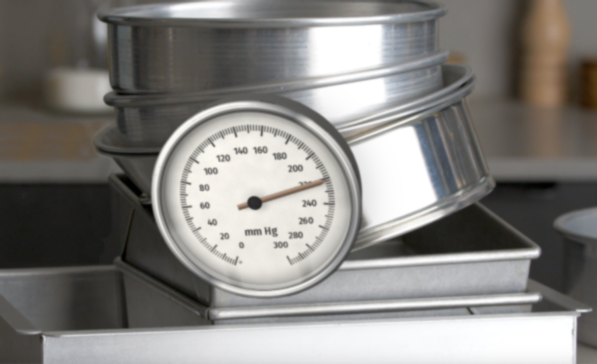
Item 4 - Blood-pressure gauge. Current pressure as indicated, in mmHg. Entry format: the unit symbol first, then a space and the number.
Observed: mmHg 220
